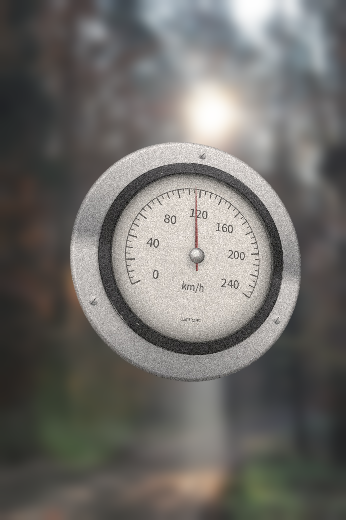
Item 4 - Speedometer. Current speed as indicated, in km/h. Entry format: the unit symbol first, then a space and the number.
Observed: km/h 115
